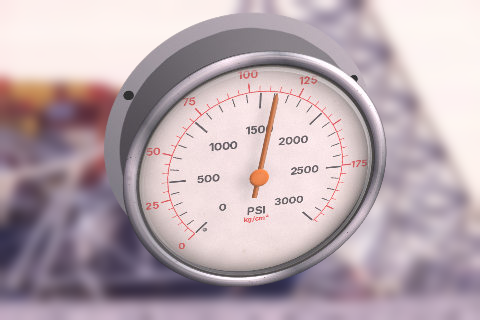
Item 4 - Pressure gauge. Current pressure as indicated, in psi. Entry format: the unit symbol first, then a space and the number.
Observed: psi 1600
